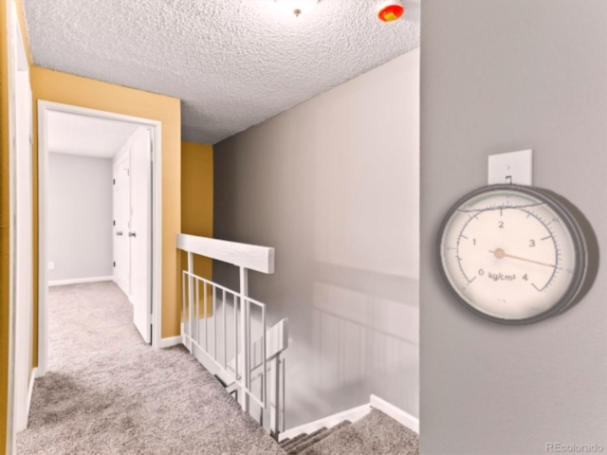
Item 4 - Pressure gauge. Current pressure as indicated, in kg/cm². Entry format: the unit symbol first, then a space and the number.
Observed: kg/cm² 3.5
